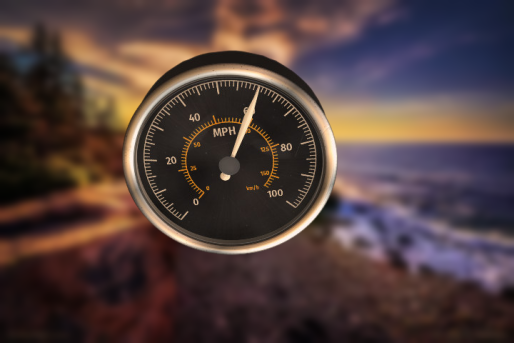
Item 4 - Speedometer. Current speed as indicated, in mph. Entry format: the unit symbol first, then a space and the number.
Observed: mph 60
